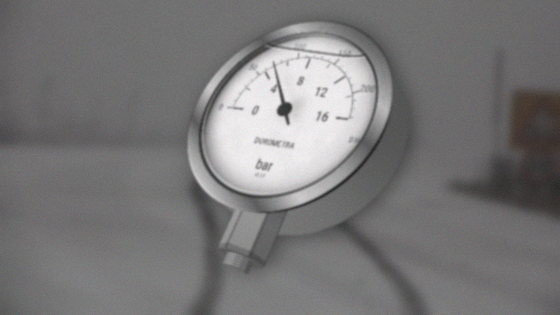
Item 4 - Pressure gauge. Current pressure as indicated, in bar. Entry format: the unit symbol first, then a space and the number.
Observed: bar 5
